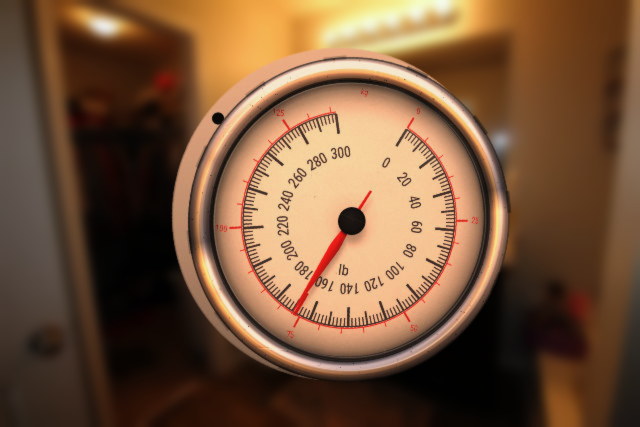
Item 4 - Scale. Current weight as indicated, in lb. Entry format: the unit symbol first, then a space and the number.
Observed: lb 170
